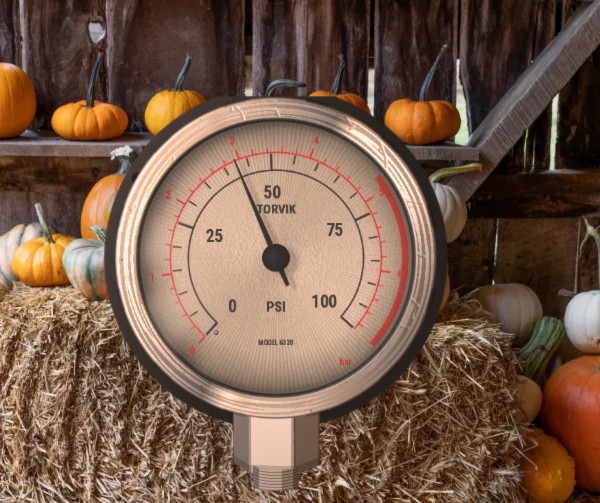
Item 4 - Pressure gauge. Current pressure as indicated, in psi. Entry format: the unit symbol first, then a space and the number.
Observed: psi 42.5
